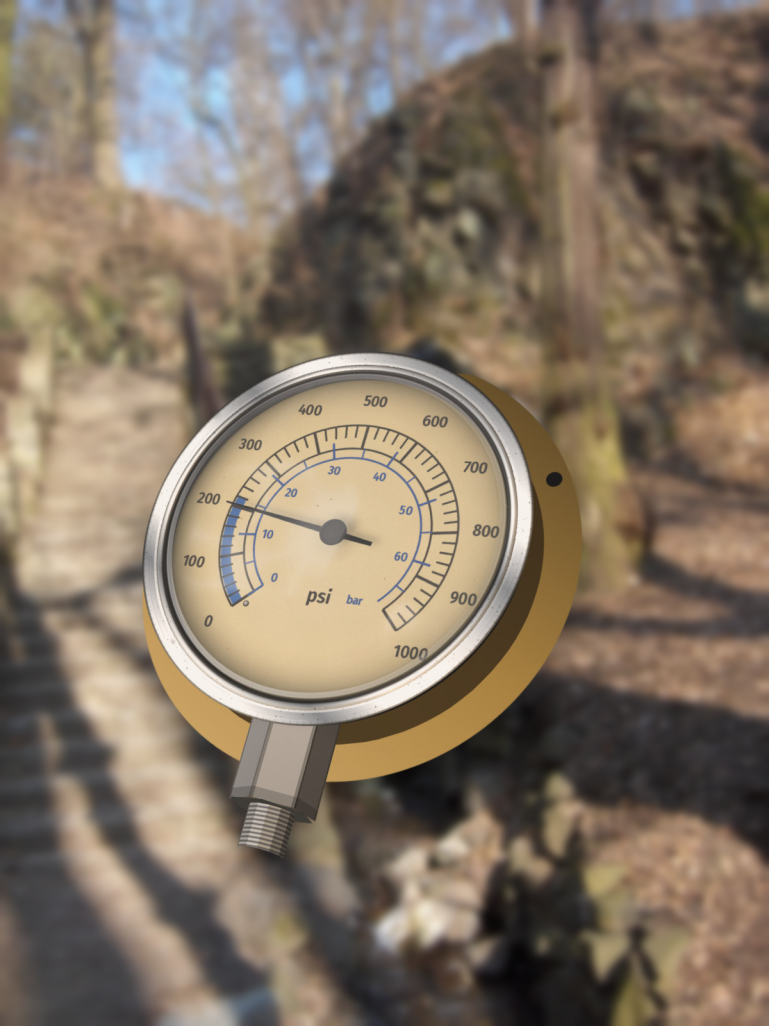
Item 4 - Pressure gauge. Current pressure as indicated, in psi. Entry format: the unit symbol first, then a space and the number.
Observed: psi 200
